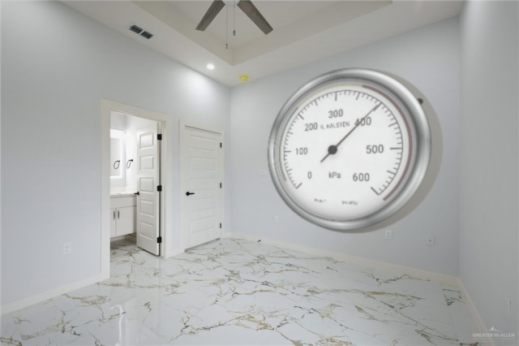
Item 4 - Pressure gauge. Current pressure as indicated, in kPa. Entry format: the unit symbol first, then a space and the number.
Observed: kPa 400
